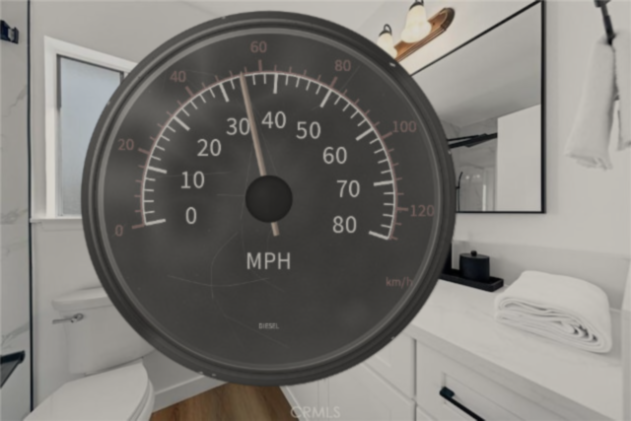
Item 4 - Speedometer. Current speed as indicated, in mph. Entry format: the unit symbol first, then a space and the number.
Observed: mph 34
